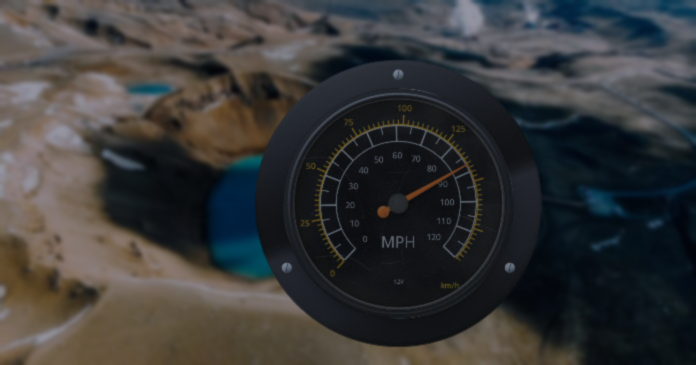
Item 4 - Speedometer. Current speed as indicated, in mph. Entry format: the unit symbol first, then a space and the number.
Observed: mph 87.5
